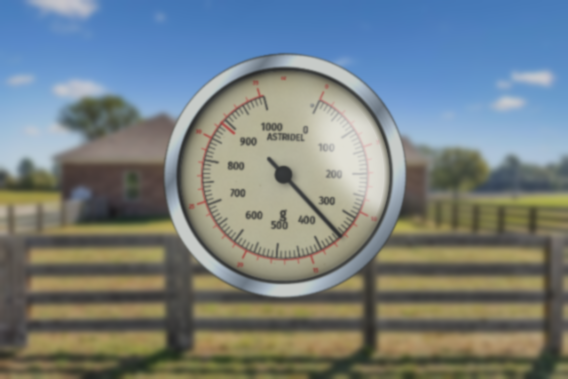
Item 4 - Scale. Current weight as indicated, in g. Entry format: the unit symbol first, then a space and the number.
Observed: g 350
